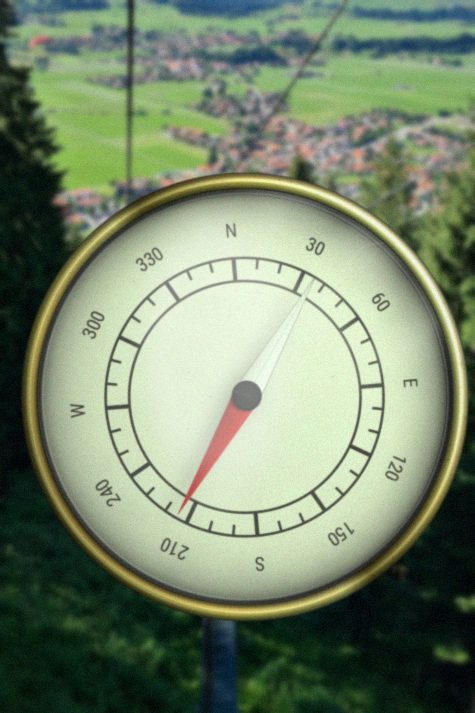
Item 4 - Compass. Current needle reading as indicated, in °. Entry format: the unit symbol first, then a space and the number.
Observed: ° 215
